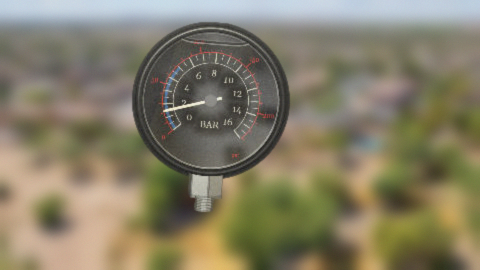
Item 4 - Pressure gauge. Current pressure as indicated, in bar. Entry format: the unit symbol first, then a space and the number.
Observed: bar 1.5
